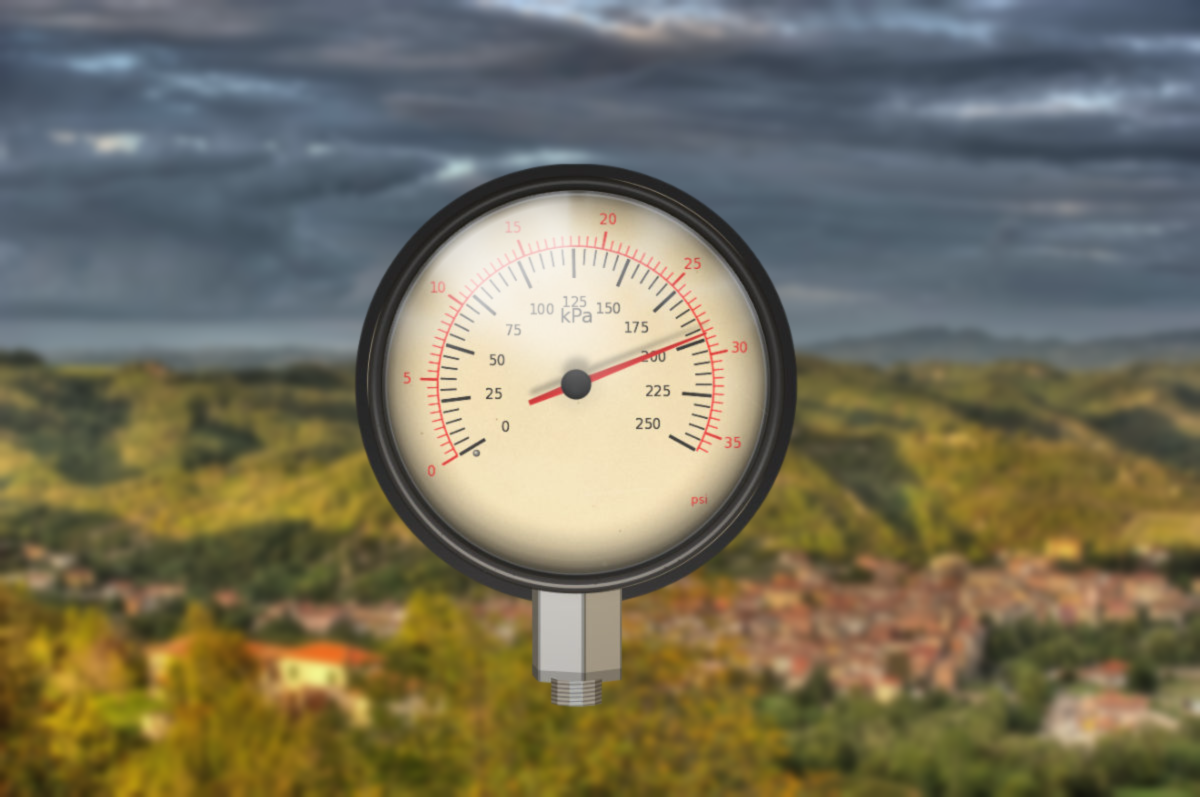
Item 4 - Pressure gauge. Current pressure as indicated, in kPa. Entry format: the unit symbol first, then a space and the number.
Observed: kPa 197.5
